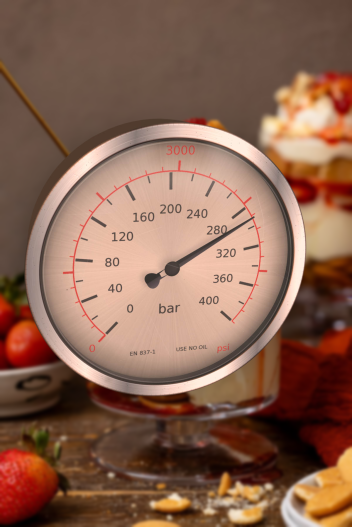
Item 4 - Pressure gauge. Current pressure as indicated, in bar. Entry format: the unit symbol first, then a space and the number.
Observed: bar 290
